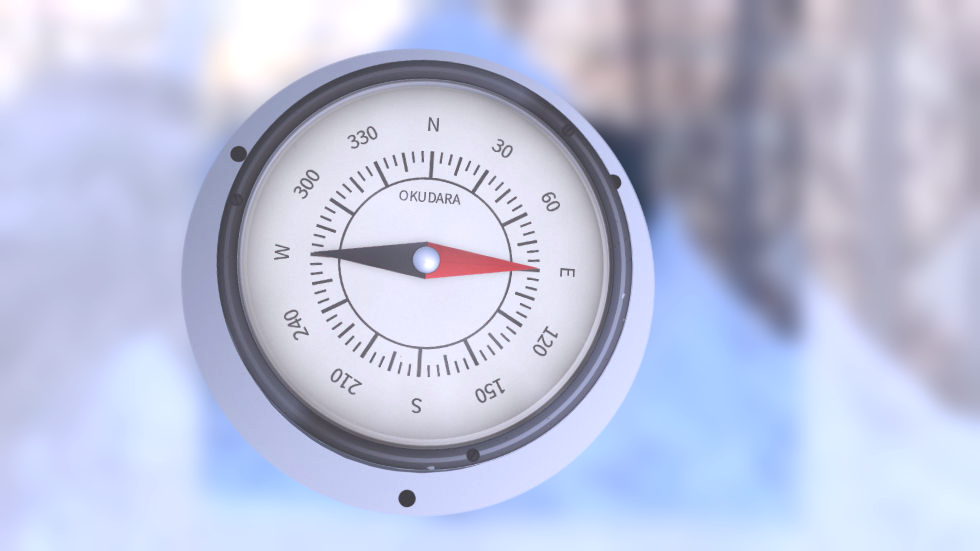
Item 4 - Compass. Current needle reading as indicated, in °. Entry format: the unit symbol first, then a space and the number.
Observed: ° 90
